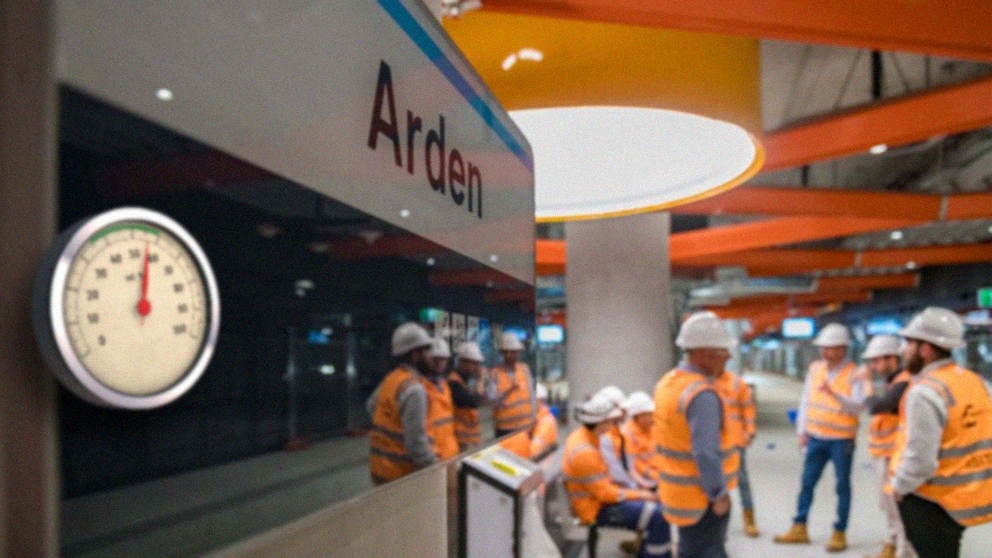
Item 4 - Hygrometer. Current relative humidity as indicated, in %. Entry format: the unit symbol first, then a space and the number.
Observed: % 55
